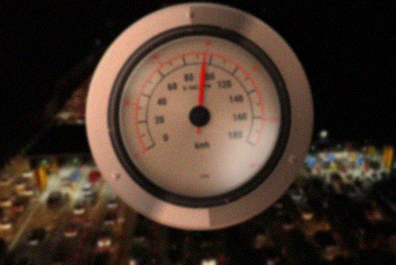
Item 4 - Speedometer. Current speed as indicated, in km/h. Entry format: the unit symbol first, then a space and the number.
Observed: km/h 95
